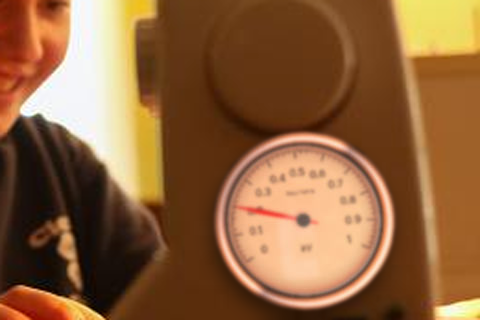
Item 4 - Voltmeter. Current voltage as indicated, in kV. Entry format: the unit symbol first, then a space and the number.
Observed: kV 0.2
